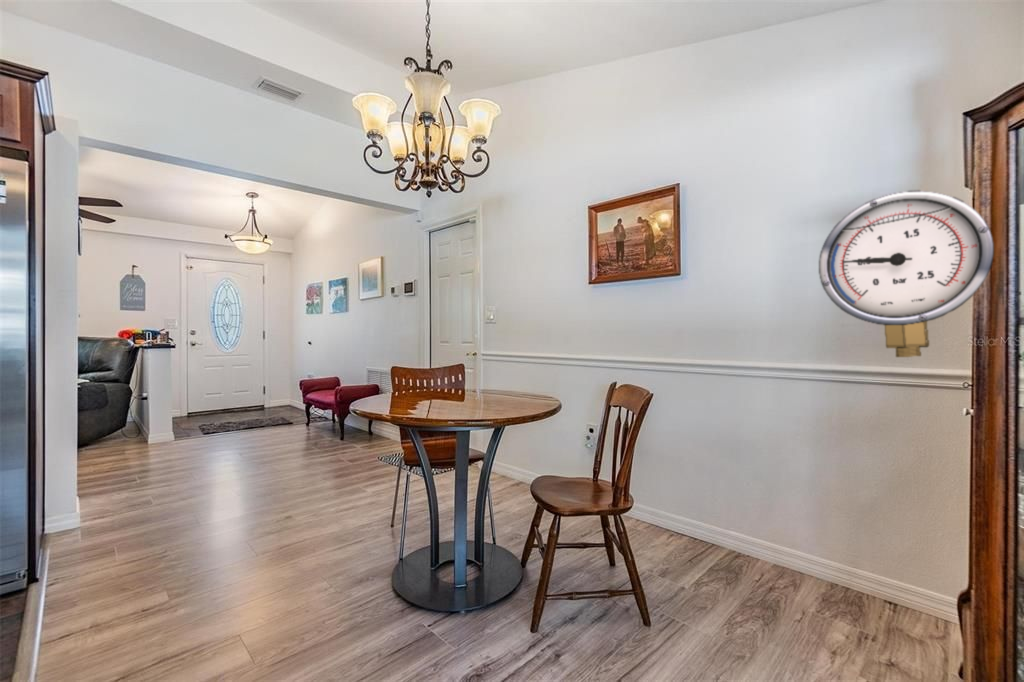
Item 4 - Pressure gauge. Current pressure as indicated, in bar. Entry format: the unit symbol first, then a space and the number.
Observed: bar 0.5
